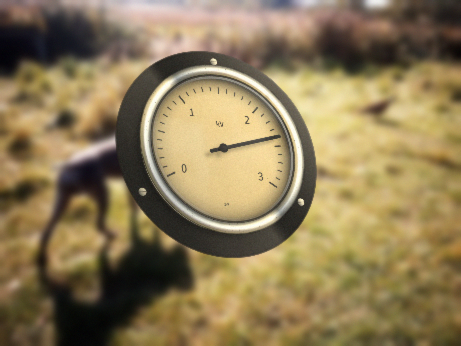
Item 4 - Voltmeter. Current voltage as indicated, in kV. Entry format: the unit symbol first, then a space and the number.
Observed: kV 2.4
